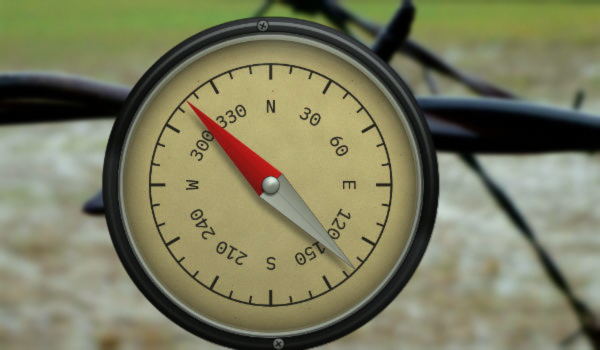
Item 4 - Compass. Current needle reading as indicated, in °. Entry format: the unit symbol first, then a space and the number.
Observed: ° 315
